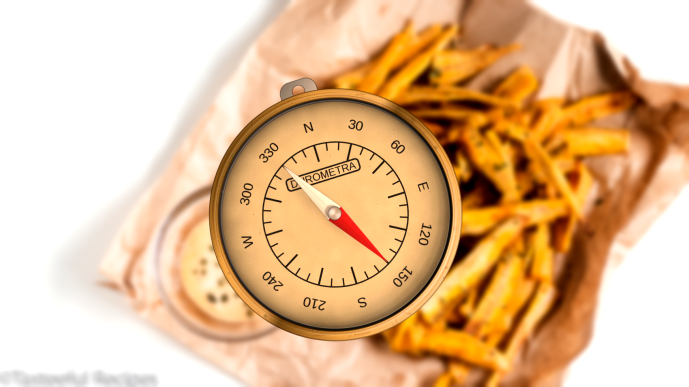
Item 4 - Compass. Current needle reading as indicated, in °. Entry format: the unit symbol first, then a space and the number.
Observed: ° 150
